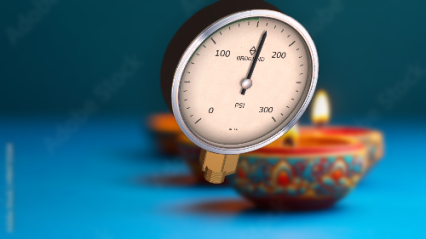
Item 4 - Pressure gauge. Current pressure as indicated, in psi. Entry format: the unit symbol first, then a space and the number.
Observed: psi 160
